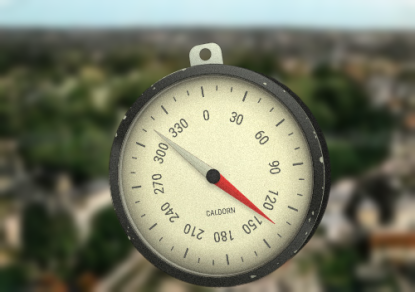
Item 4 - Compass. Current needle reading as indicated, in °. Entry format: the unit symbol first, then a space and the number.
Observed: ° 135
